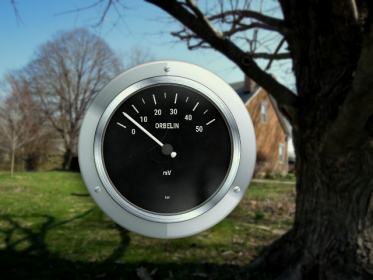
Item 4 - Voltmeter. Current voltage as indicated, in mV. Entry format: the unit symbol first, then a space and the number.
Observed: mV 5
